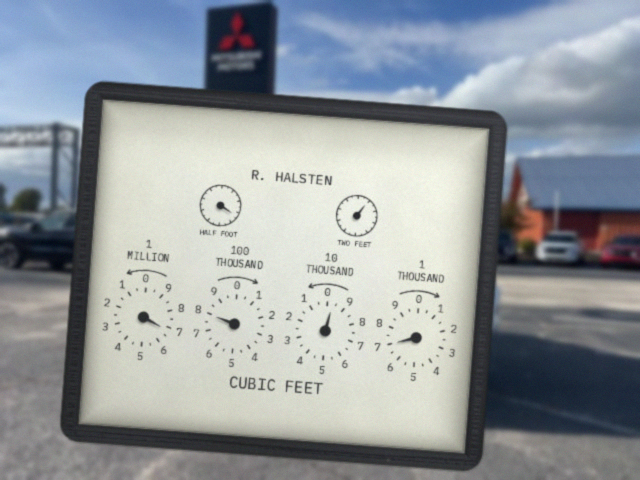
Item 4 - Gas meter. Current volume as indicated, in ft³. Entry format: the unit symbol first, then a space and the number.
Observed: ft³ 679700
